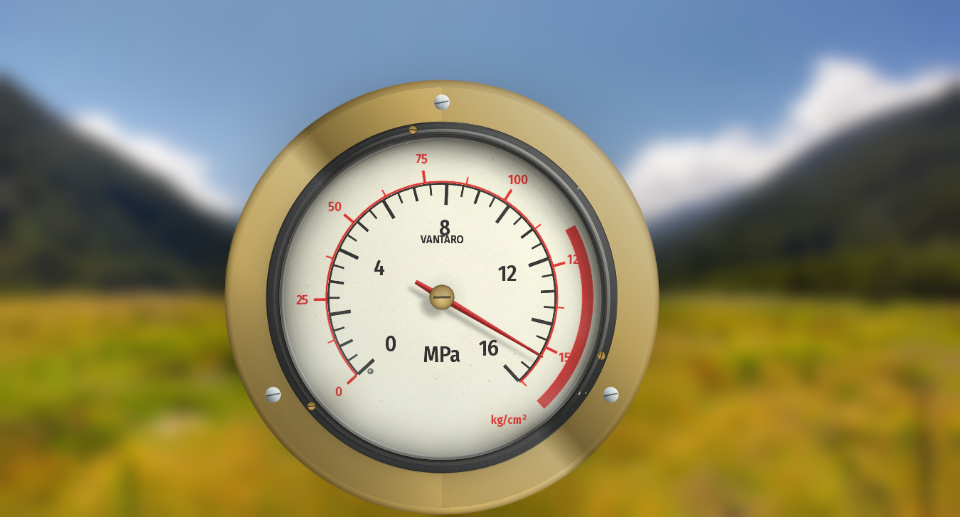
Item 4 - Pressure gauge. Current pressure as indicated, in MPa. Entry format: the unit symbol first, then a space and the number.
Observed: MPa 15
